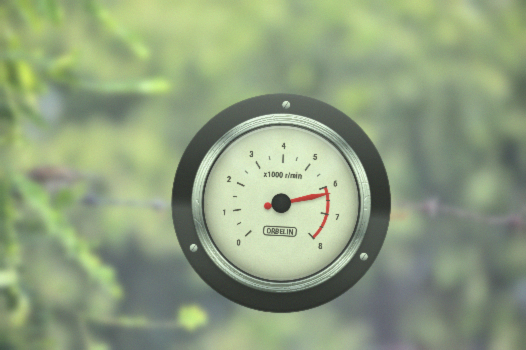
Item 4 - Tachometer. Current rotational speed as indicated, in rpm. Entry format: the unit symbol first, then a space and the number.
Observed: rpm 6250
